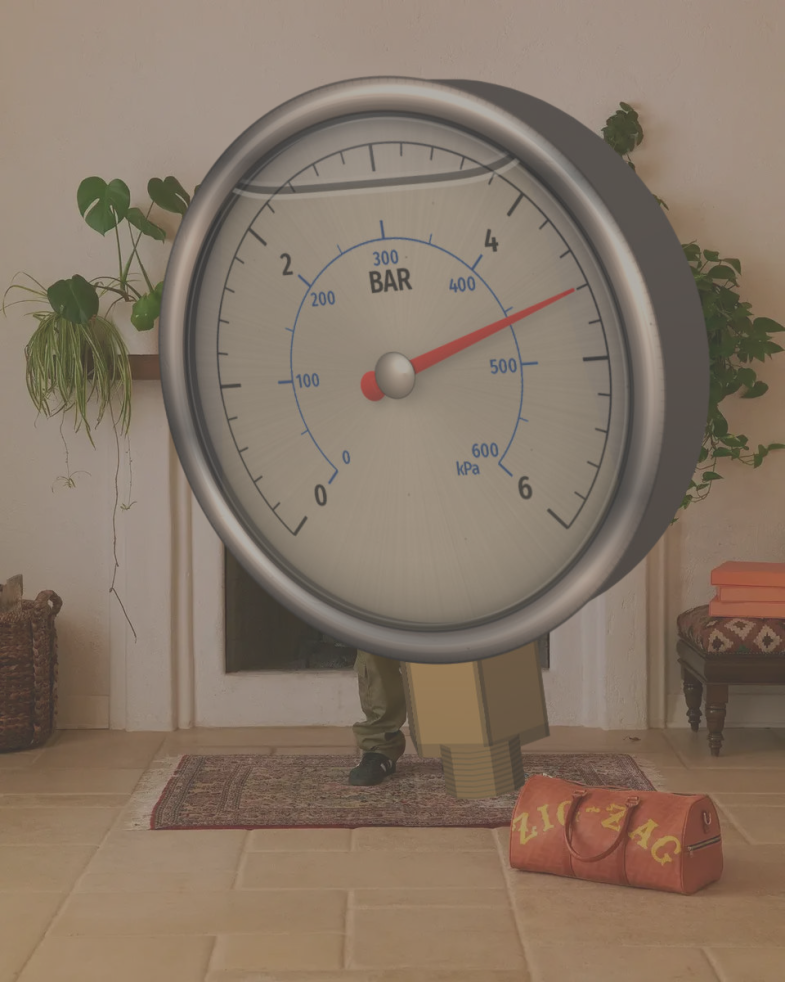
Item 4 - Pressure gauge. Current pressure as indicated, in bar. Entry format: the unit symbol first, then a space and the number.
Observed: bar 4.6
